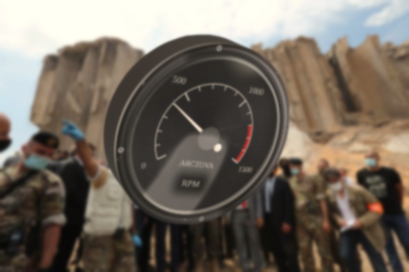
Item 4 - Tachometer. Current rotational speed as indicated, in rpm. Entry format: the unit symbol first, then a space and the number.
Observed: rpm 400
